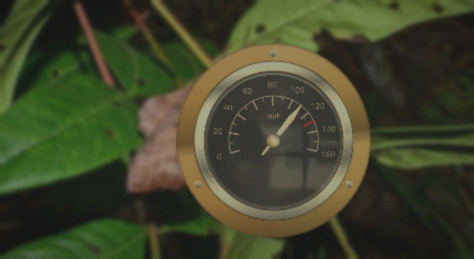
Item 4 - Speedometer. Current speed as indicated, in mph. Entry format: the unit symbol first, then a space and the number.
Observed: mph 110
